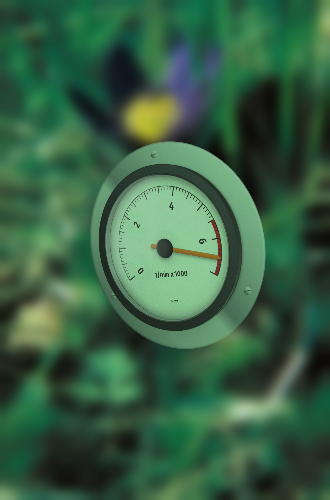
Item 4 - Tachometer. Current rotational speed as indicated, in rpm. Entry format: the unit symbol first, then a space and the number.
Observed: rpm 6500
